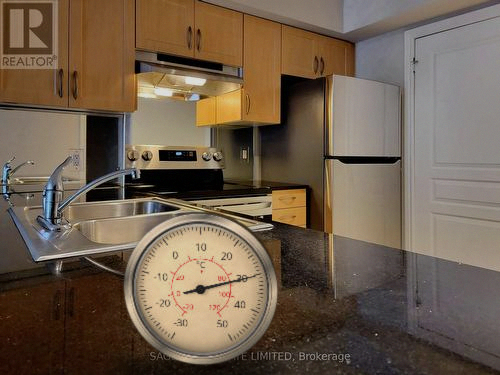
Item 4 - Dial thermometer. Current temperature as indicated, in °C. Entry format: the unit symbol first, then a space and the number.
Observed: °C 30
